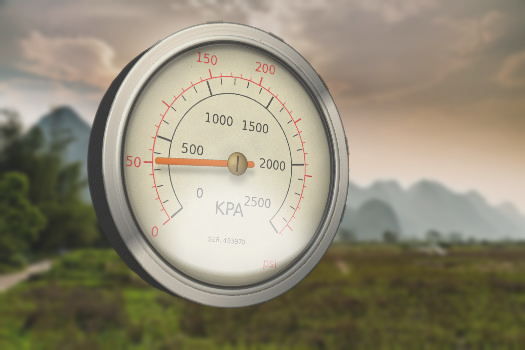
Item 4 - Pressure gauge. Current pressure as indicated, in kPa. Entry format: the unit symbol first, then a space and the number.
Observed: kPa 350
